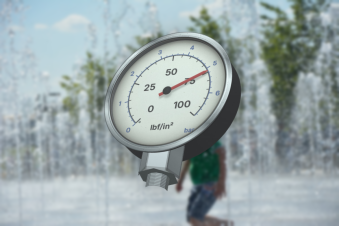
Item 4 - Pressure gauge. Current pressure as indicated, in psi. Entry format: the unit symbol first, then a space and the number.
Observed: psi 75
